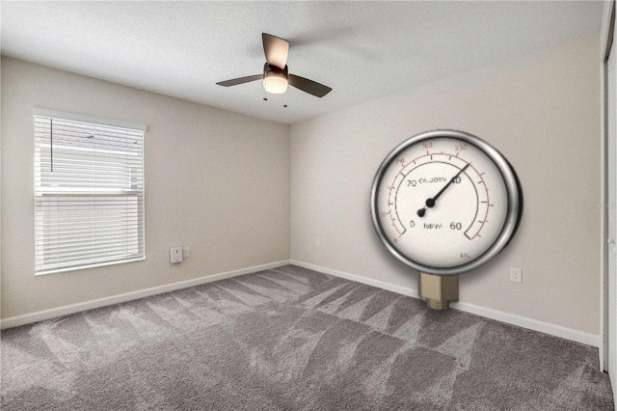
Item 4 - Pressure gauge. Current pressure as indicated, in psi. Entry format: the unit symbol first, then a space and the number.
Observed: psi 40
